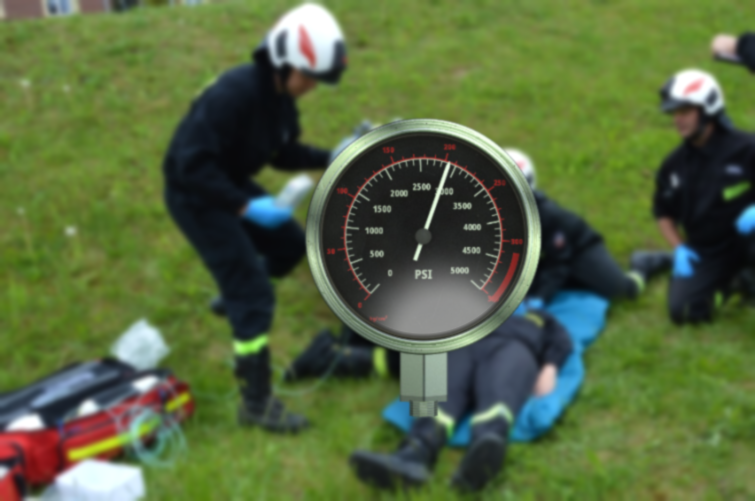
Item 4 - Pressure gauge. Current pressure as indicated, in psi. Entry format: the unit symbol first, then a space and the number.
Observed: psi 2900
